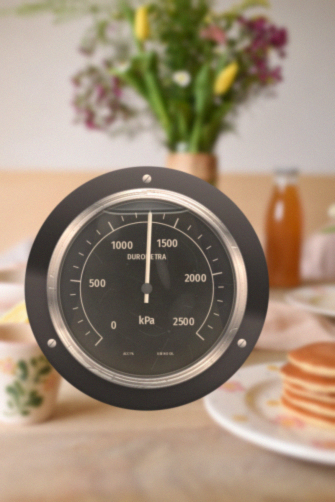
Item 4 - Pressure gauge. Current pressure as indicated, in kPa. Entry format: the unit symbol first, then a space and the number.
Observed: kPa 1300
